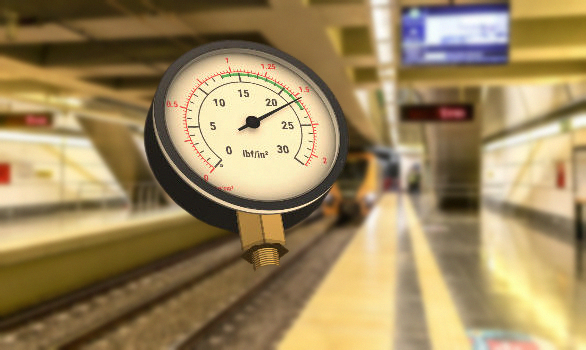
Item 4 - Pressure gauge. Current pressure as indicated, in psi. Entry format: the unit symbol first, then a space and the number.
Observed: psi 22
